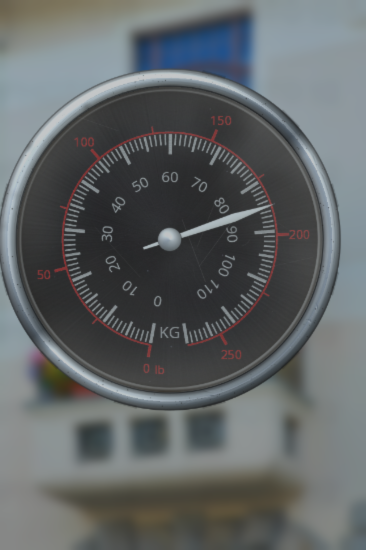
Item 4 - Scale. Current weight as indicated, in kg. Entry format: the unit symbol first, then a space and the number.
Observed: kg 85
